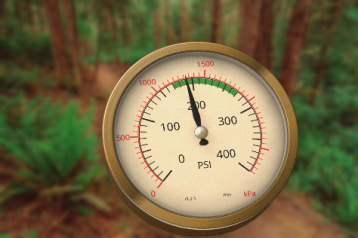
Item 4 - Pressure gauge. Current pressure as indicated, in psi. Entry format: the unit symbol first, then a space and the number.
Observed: psi 190
